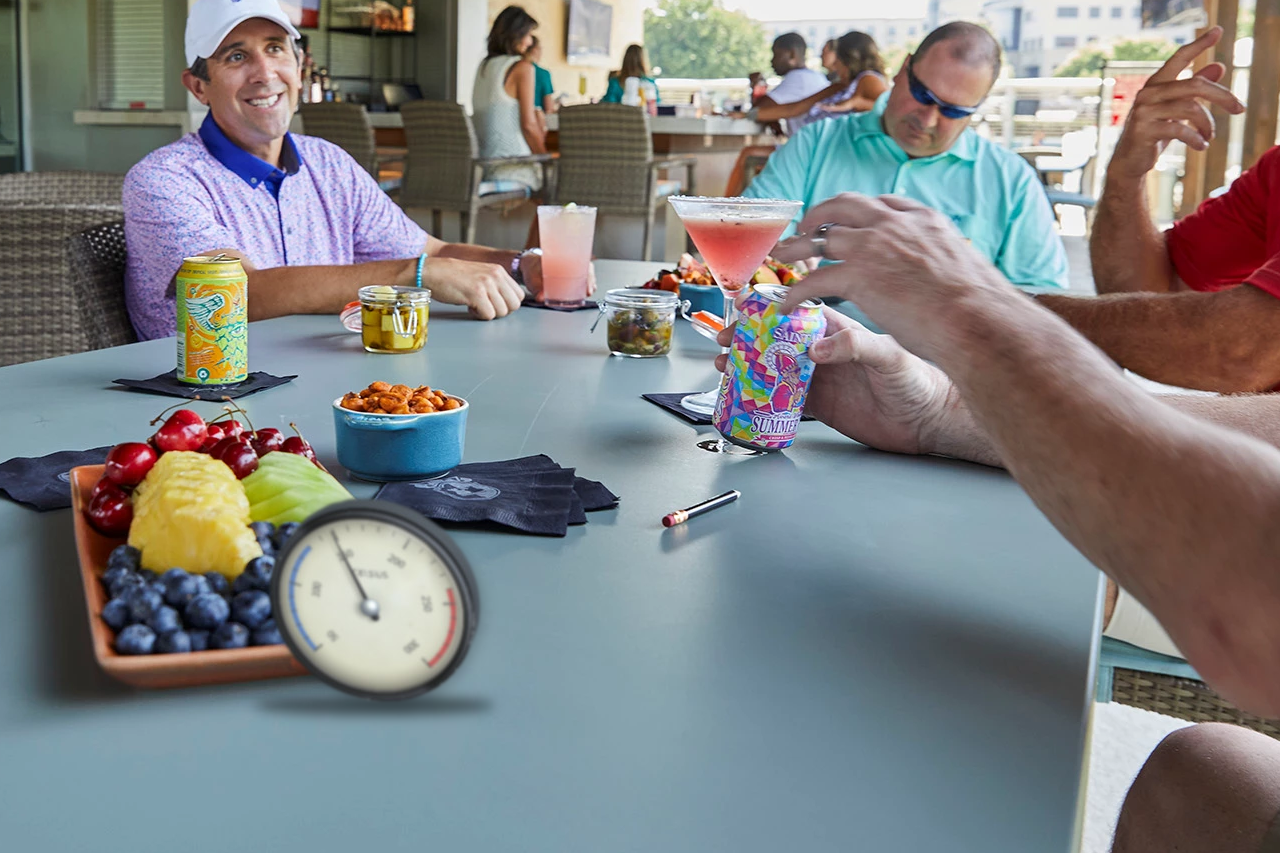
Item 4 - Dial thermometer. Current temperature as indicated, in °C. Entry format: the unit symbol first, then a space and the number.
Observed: °C 150
